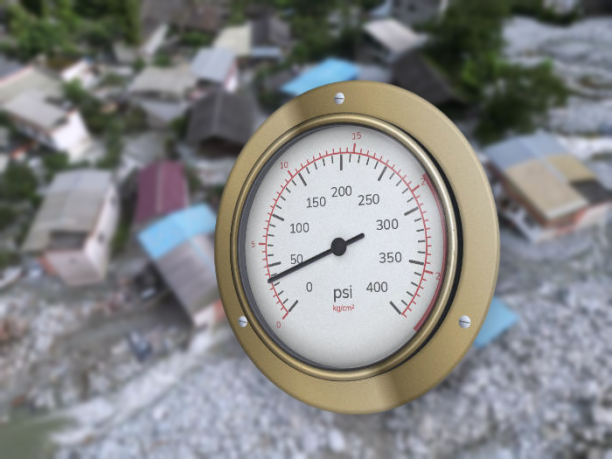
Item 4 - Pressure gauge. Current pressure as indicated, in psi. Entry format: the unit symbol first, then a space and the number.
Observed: psi 35
